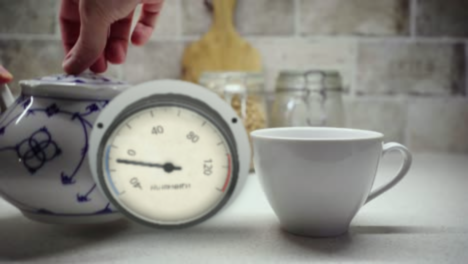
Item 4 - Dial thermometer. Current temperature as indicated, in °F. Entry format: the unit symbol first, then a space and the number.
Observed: °F -10
